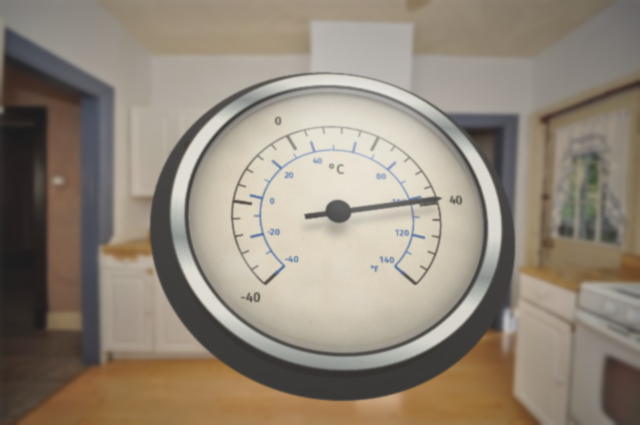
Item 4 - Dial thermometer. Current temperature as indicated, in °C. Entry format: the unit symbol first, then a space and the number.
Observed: °C 40
